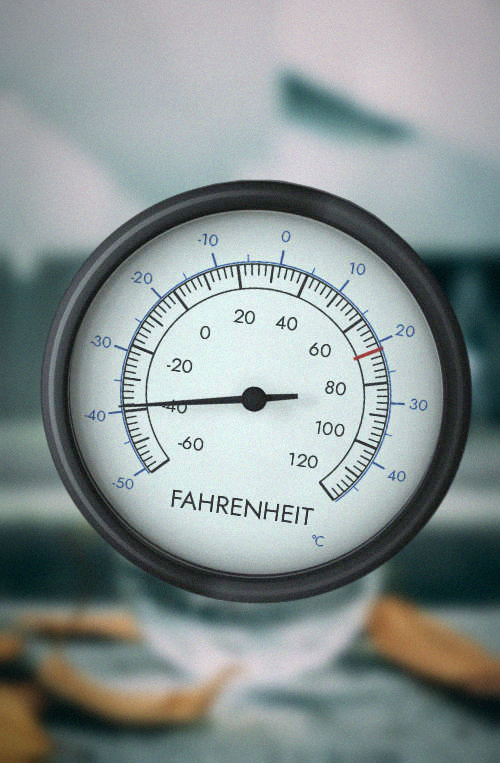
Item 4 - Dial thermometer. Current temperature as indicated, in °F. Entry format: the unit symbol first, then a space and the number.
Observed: °F -38
